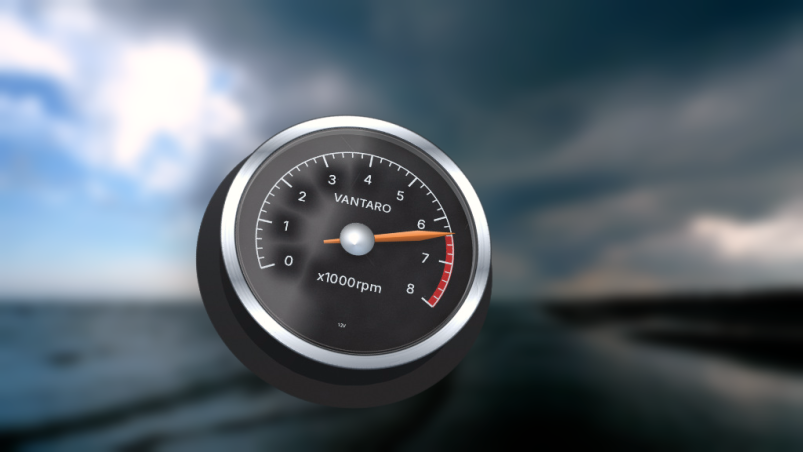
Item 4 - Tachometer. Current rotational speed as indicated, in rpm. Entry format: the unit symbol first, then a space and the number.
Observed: rpm 6400
